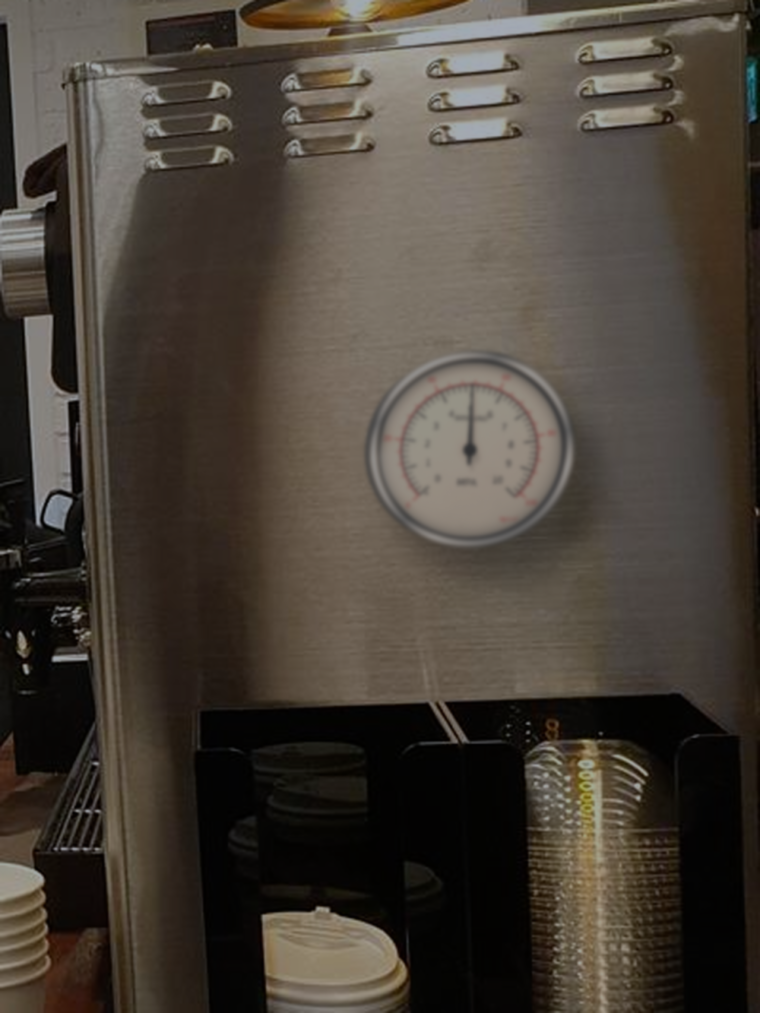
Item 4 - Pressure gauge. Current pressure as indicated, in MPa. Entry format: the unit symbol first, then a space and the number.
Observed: MPa 5
